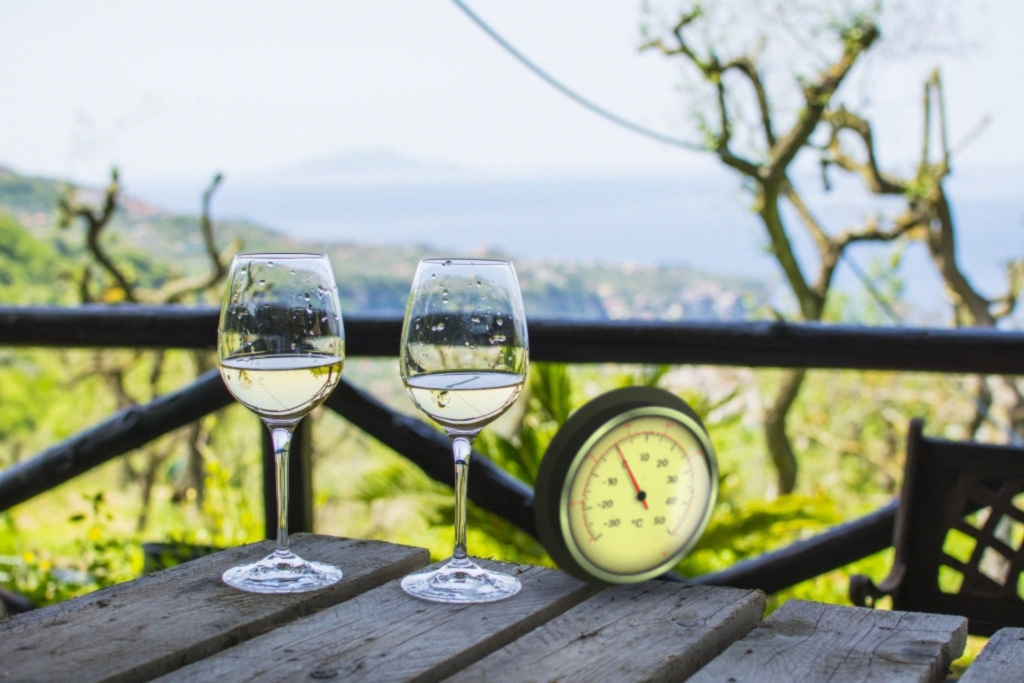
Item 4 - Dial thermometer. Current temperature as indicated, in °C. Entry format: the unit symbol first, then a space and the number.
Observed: °C 0
